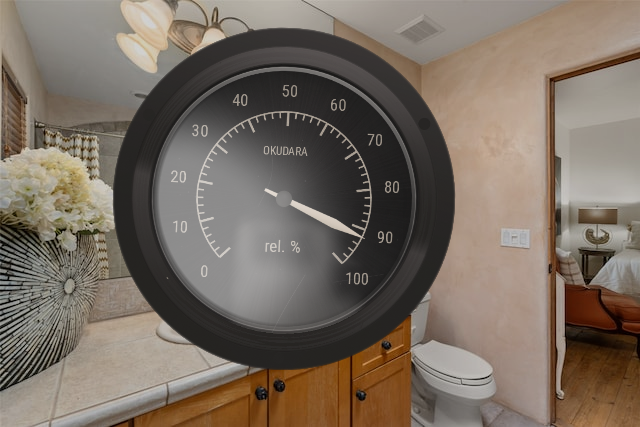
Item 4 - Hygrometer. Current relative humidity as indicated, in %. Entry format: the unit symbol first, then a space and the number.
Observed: % 92
